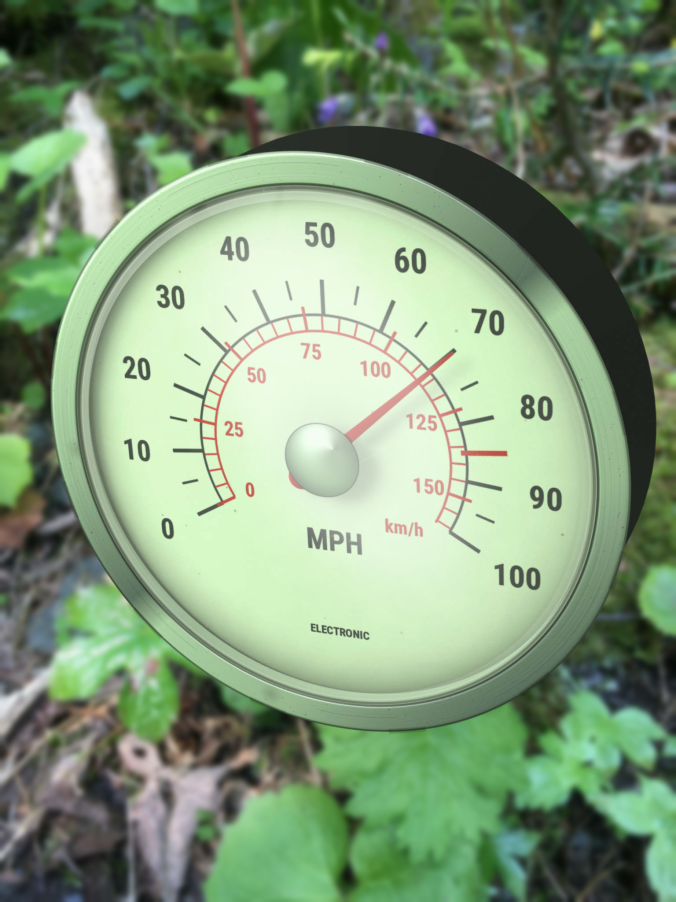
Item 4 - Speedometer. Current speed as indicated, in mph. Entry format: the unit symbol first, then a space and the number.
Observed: mph 70
